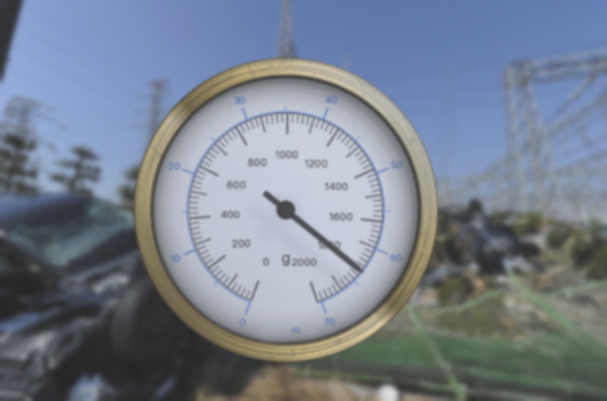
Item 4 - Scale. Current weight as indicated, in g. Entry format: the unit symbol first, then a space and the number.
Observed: g 1800
